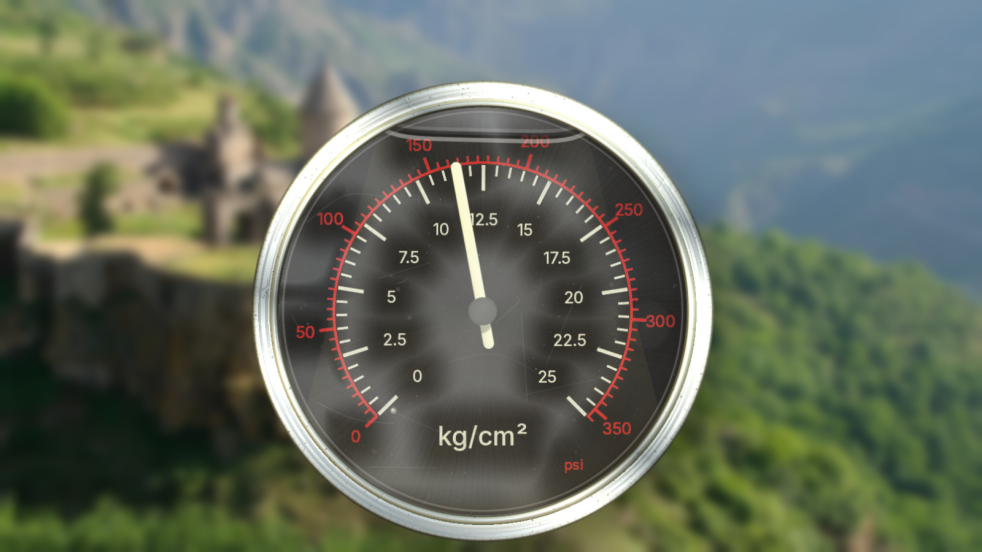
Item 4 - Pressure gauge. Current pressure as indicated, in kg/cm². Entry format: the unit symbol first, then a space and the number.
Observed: kg/cm² 11.5
